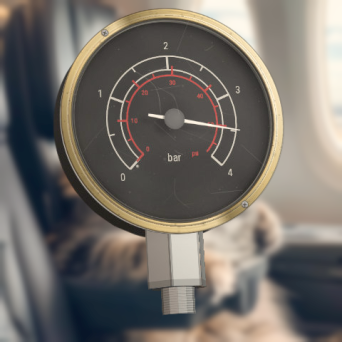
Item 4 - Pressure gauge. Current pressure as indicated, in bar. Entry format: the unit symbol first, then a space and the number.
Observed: bar 3.5
